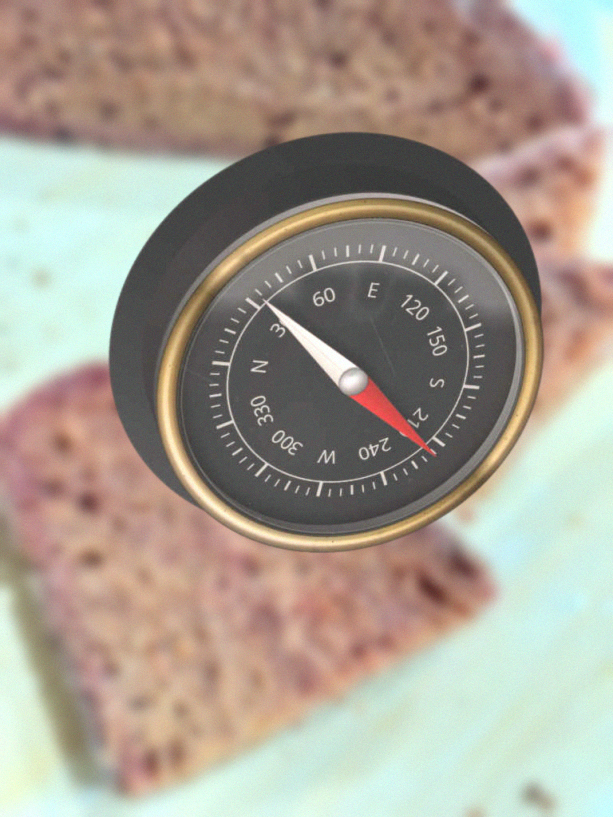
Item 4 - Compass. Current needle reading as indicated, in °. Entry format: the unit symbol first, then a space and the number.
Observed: ° 215
